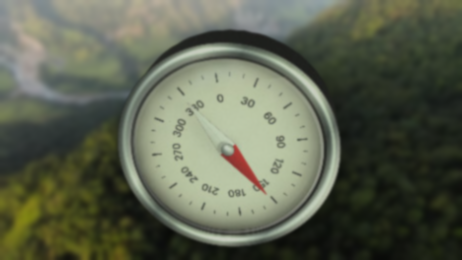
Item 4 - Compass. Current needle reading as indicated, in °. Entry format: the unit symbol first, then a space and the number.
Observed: ° 150
